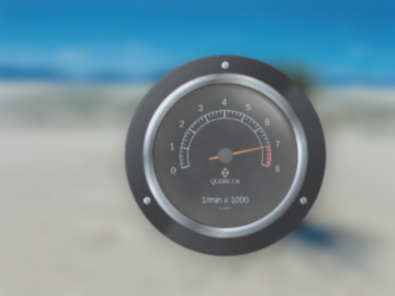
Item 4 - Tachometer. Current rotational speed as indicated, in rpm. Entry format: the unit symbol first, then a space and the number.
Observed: rpm 7000
